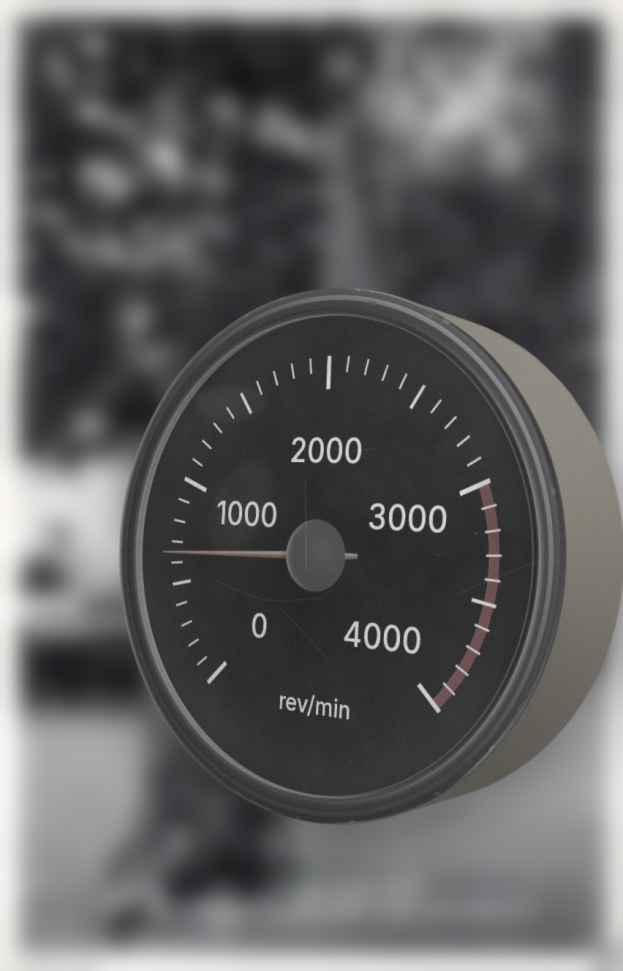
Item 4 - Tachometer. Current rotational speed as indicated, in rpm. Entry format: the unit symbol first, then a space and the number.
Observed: rpm 650
